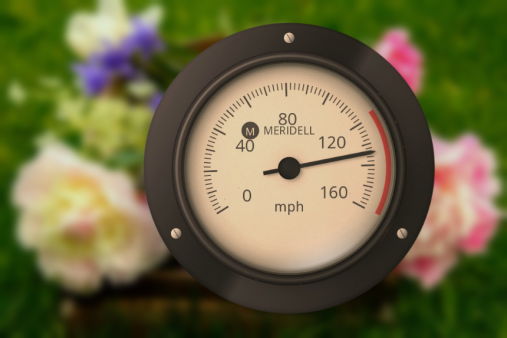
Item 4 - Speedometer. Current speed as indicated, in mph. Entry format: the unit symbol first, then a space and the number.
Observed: mph 134
